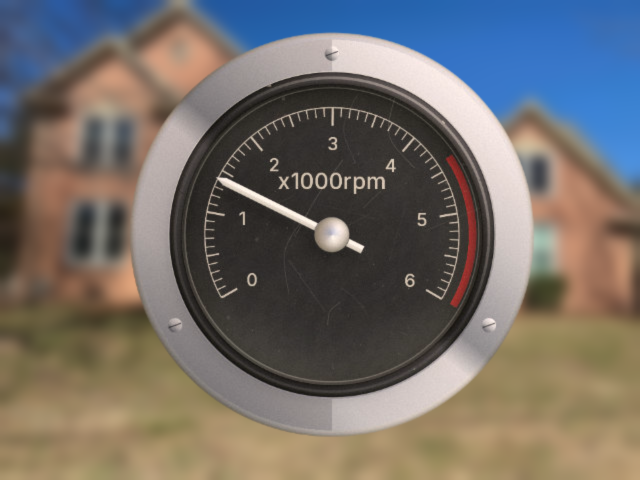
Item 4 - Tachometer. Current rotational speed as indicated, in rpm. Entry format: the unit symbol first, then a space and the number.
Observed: rpm 1400
